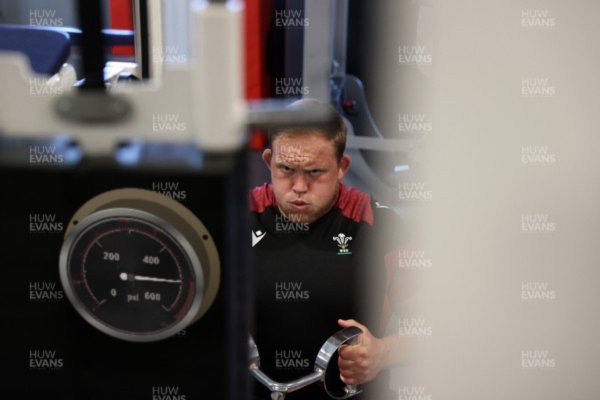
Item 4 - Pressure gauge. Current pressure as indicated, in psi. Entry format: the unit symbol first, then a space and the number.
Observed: psi 500
